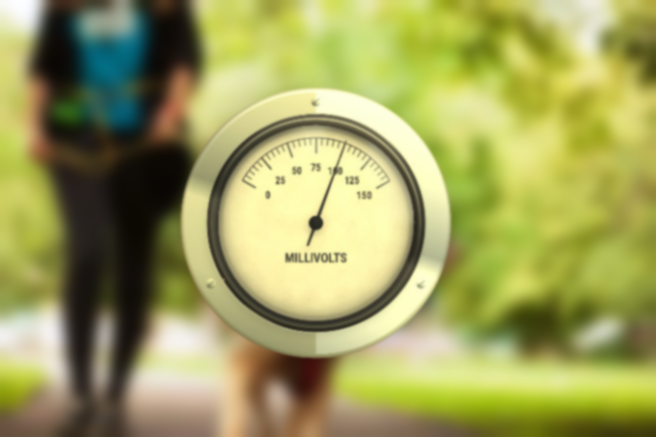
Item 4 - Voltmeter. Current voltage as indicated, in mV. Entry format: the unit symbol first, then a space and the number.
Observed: mV 100
